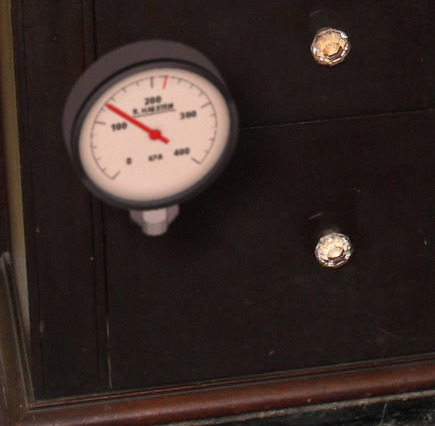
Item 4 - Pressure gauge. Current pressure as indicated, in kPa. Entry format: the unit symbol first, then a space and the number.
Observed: kPa 130
